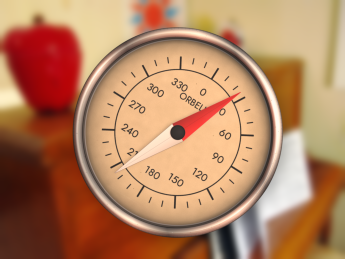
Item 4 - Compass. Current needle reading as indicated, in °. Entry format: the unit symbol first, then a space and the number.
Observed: ° 25
